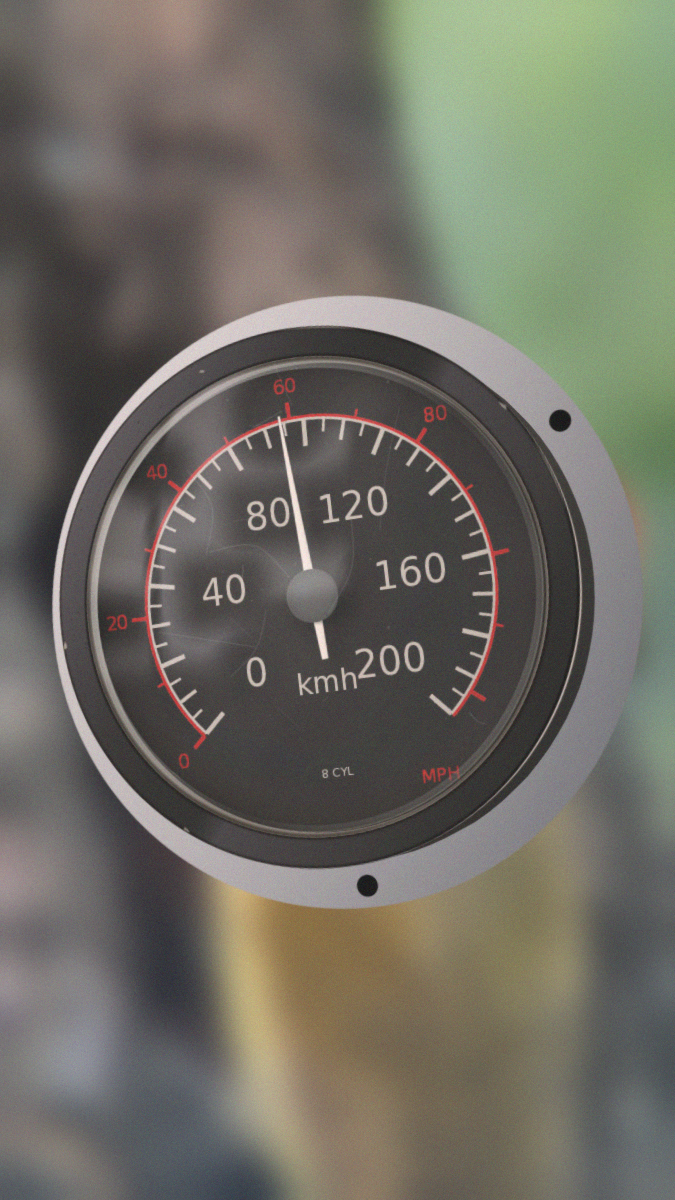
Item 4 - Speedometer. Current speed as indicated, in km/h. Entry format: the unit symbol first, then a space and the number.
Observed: km/h 95
